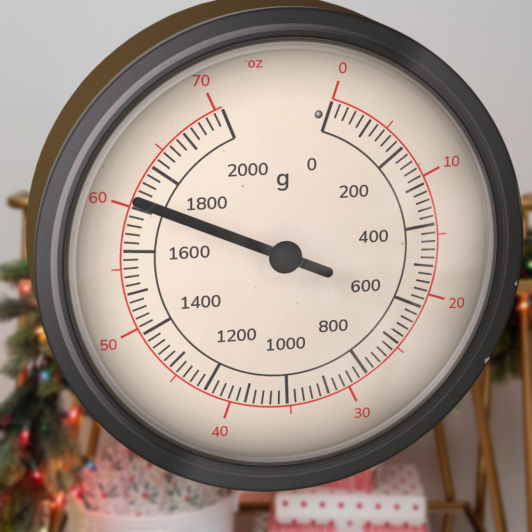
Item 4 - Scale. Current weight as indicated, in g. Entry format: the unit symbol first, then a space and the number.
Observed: g 1720
